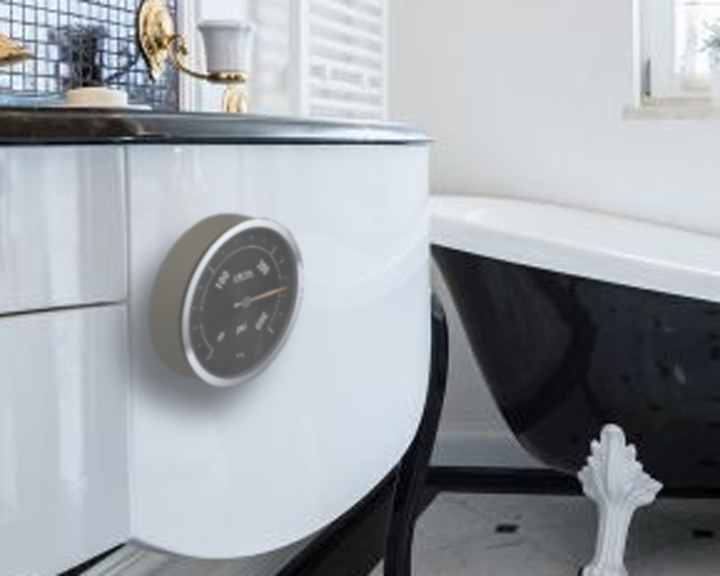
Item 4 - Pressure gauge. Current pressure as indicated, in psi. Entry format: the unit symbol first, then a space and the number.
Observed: psi 250
